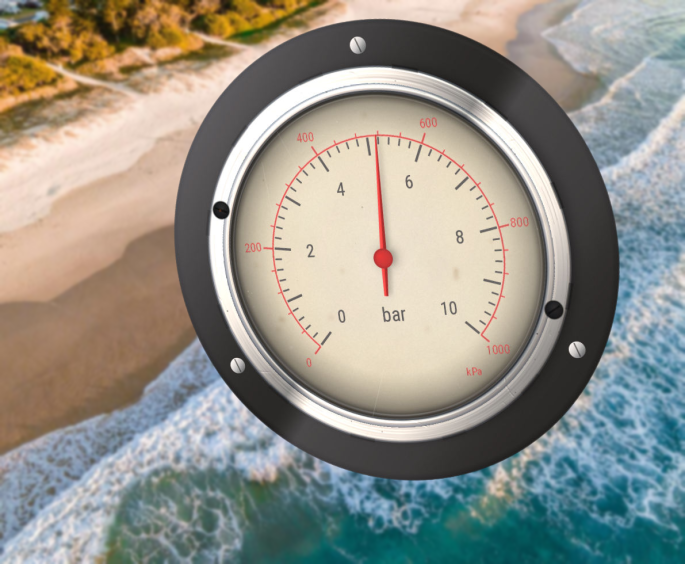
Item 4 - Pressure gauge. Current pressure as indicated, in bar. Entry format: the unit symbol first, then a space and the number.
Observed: bar 5.2
